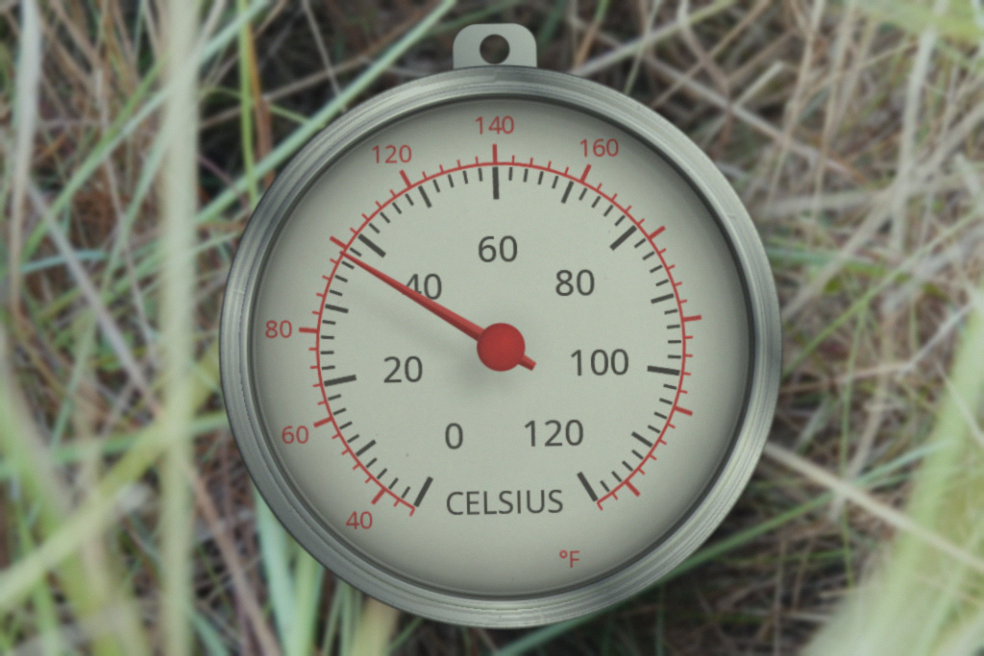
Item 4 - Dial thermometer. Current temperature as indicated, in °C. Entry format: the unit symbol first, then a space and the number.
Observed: °C 37
